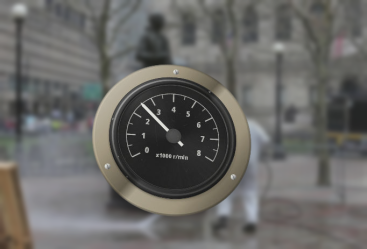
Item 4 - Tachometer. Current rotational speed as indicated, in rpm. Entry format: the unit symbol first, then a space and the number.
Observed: rpm 2500
